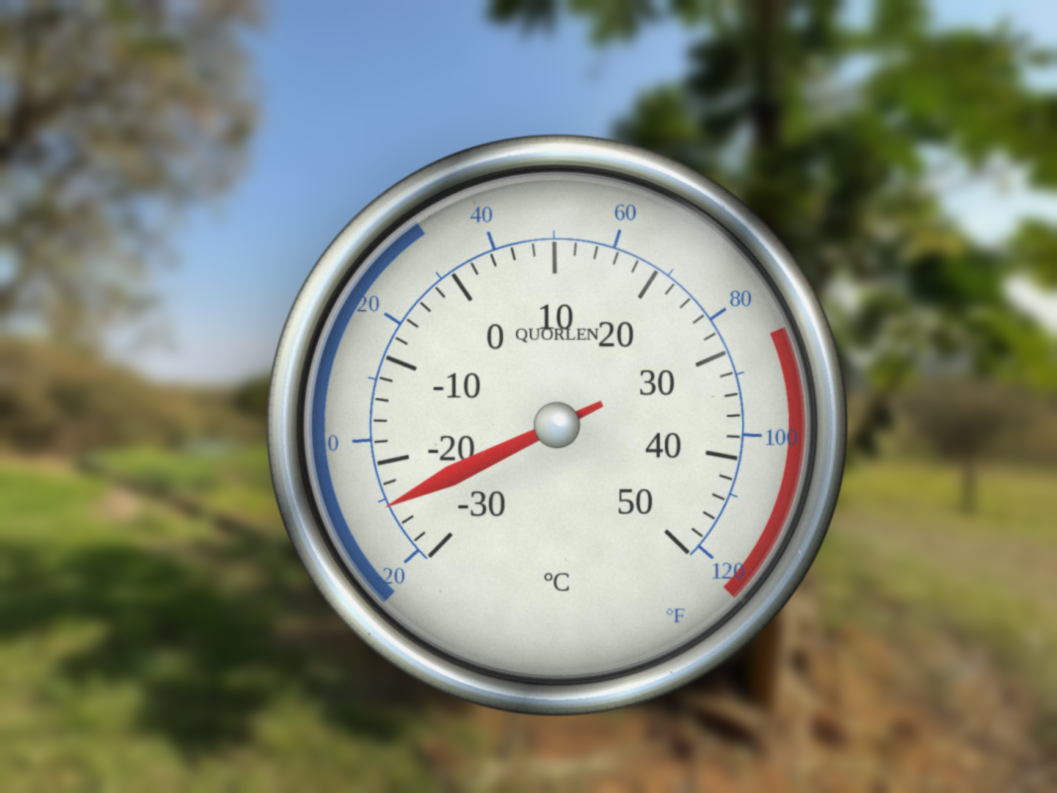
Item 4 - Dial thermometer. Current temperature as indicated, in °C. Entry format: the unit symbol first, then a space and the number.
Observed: °C -24
